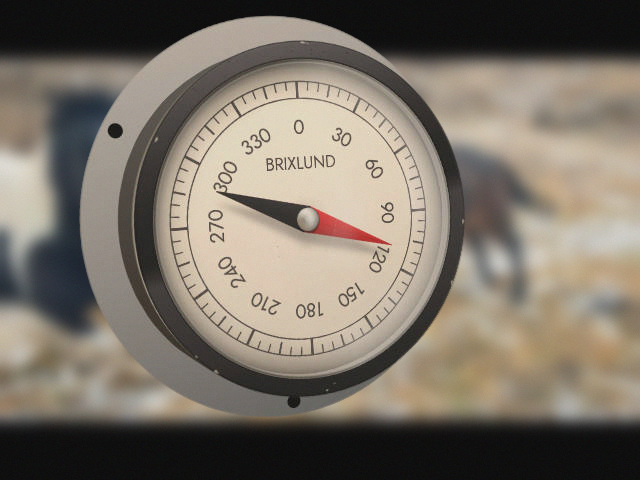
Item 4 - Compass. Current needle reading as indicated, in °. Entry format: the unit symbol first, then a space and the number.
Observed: ° 110
